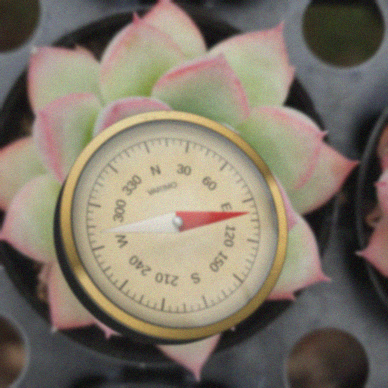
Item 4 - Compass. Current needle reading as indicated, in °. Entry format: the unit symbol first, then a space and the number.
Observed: ° 100
